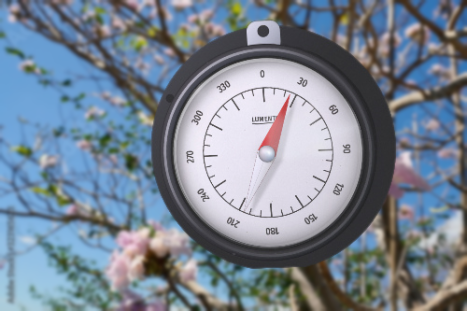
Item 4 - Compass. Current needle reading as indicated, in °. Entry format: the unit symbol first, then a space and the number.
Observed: ° 25
